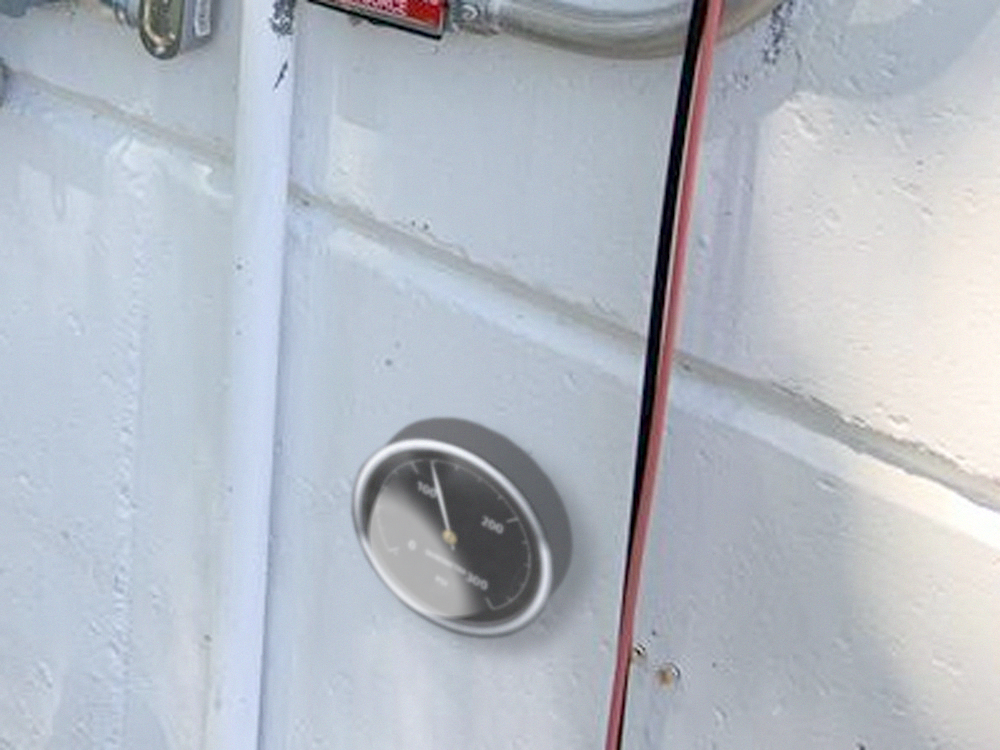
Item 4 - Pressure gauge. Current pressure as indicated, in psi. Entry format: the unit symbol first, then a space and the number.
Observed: psi 120
